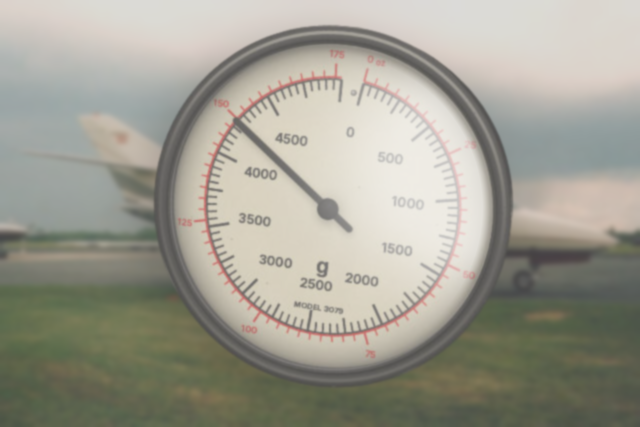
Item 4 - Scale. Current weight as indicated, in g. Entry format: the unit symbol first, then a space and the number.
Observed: g 4250
